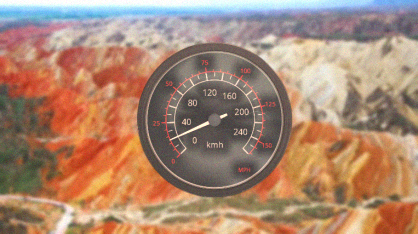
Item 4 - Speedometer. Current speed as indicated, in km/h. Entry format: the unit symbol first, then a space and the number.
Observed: km/h 20
